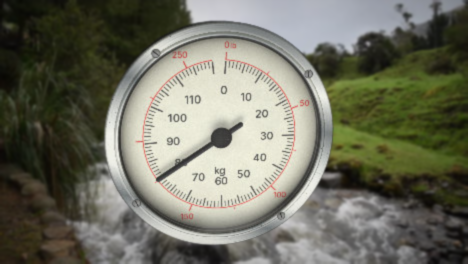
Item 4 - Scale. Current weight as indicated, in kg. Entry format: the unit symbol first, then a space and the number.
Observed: kg 80
